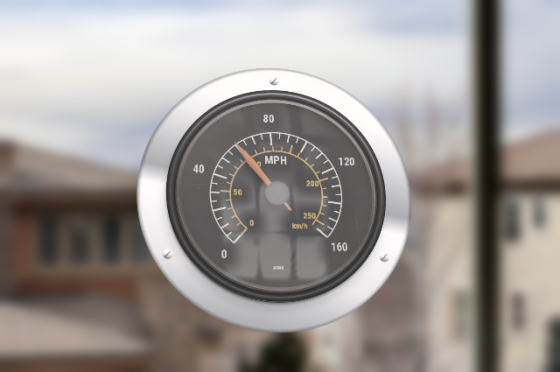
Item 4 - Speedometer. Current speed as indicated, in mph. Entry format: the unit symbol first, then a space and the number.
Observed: mph 60
